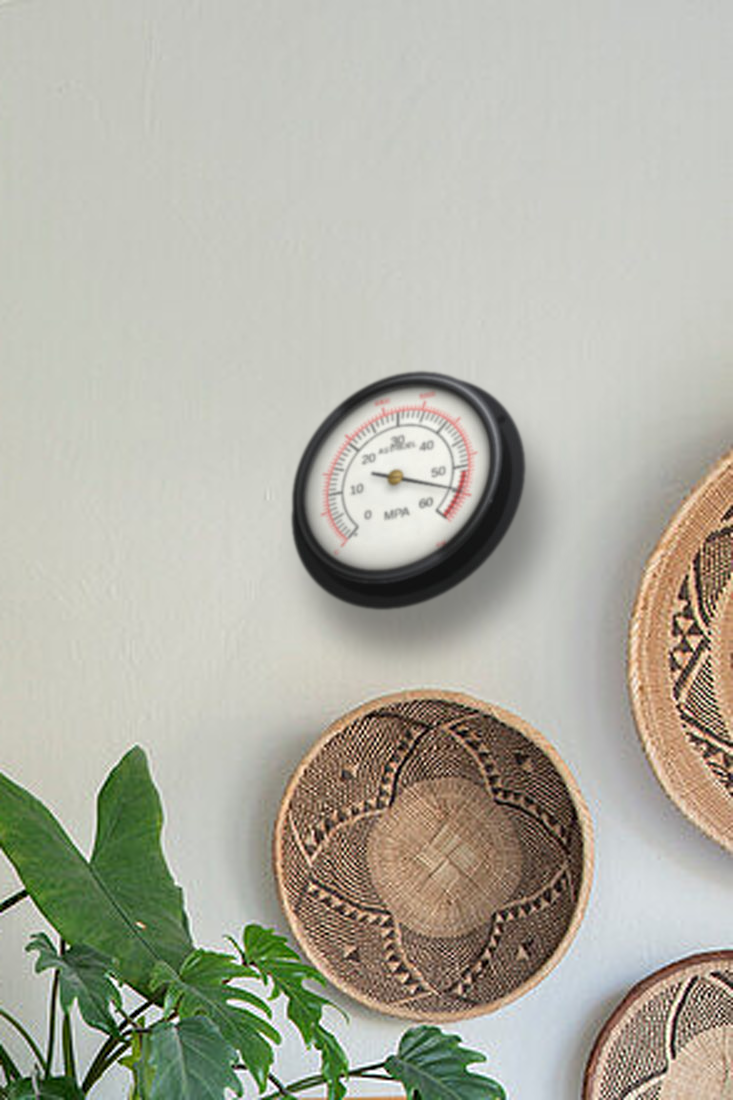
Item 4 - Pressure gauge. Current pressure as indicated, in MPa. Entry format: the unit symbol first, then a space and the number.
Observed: MPa 55
